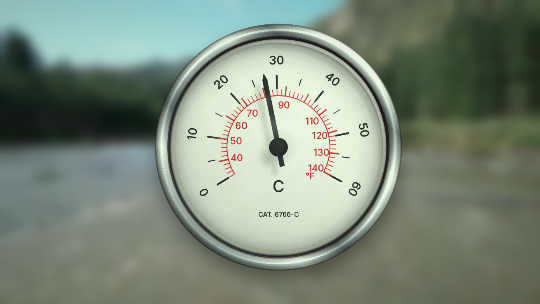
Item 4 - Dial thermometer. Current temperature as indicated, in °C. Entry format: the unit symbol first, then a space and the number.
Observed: °C 27.5
